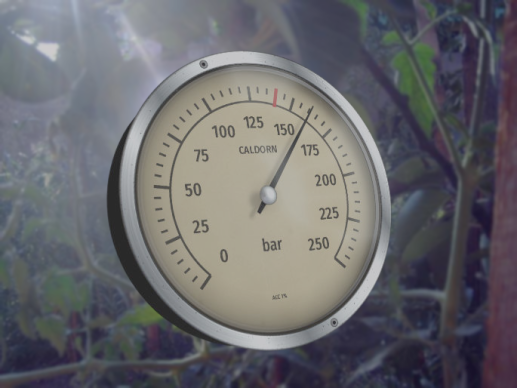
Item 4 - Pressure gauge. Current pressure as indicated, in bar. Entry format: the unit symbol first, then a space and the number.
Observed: bar 160
